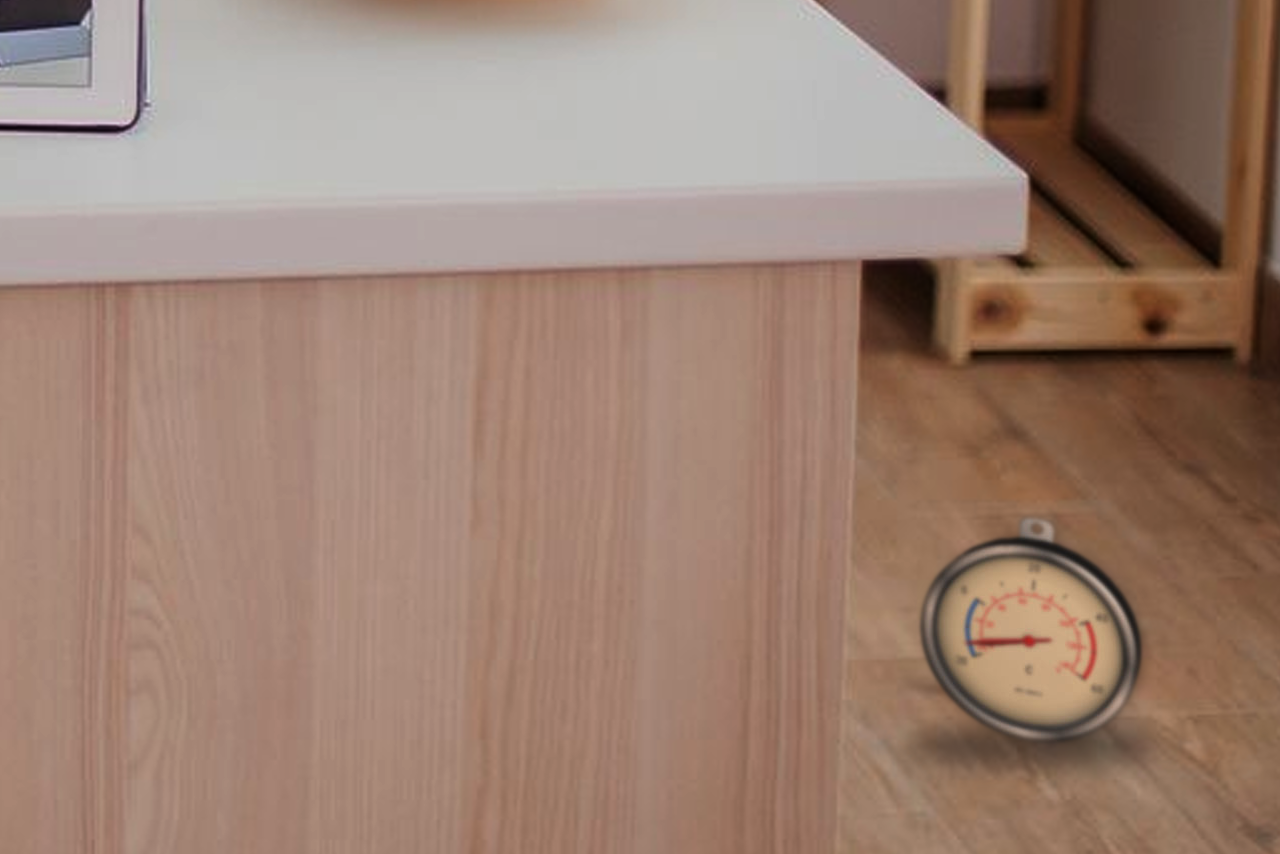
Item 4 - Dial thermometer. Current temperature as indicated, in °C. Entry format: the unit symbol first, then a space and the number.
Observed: °C -15
